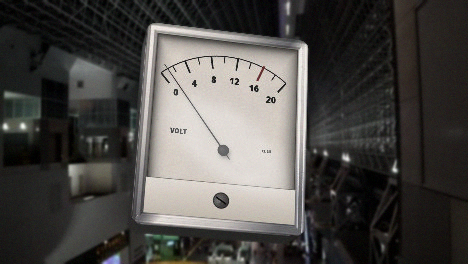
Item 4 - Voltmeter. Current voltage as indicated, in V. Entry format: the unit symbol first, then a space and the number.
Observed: V 1
